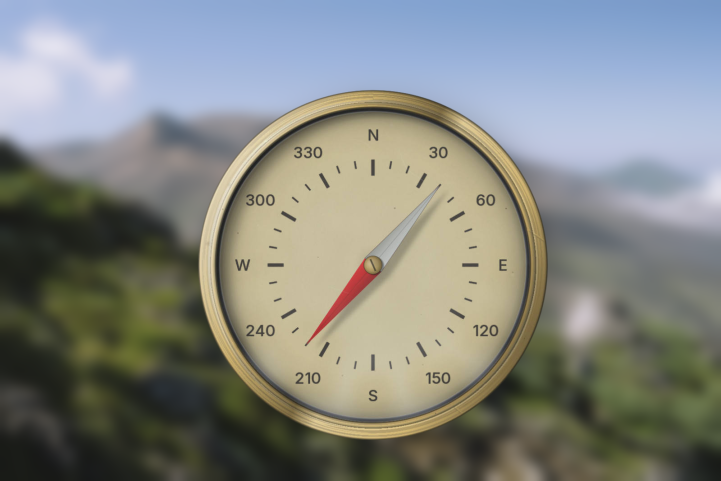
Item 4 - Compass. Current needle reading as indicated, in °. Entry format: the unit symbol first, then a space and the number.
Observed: ° 220
